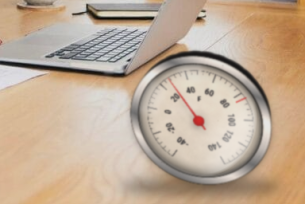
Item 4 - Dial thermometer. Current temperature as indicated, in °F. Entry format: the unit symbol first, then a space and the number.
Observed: °F 28
